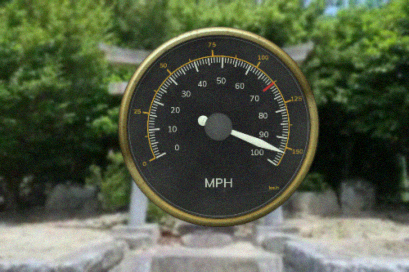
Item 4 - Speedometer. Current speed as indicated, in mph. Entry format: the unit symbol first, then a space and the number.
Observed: mph 95
